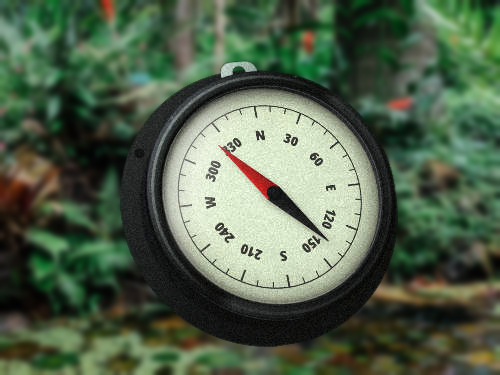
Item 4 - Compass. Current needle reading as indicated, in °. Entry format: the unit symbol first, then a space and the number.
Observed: ° 320
